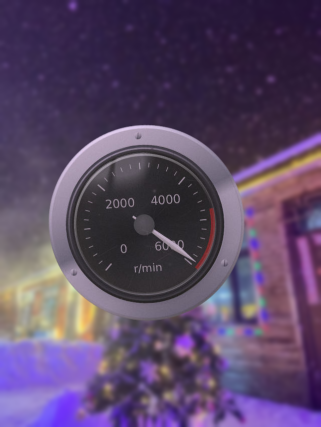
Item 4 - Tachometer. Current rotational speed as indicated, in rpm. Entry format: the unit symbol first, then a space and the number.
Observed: rpm 5900
